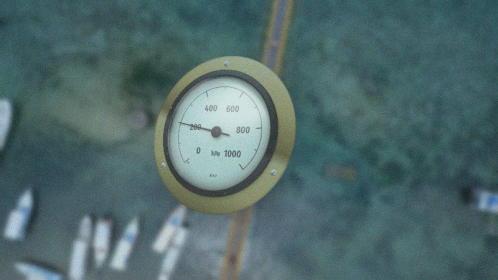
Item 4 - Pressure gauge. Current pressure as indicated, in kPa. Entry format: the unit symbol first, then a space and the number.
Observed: kPa 200
